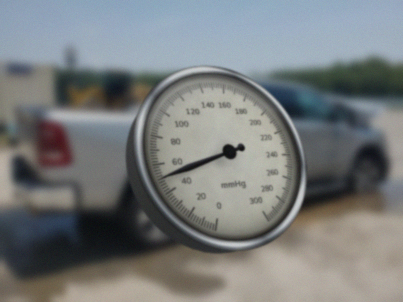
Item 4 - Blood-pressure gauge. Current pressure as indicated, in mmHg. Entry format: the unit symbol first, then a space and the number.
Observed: mmHg 50
